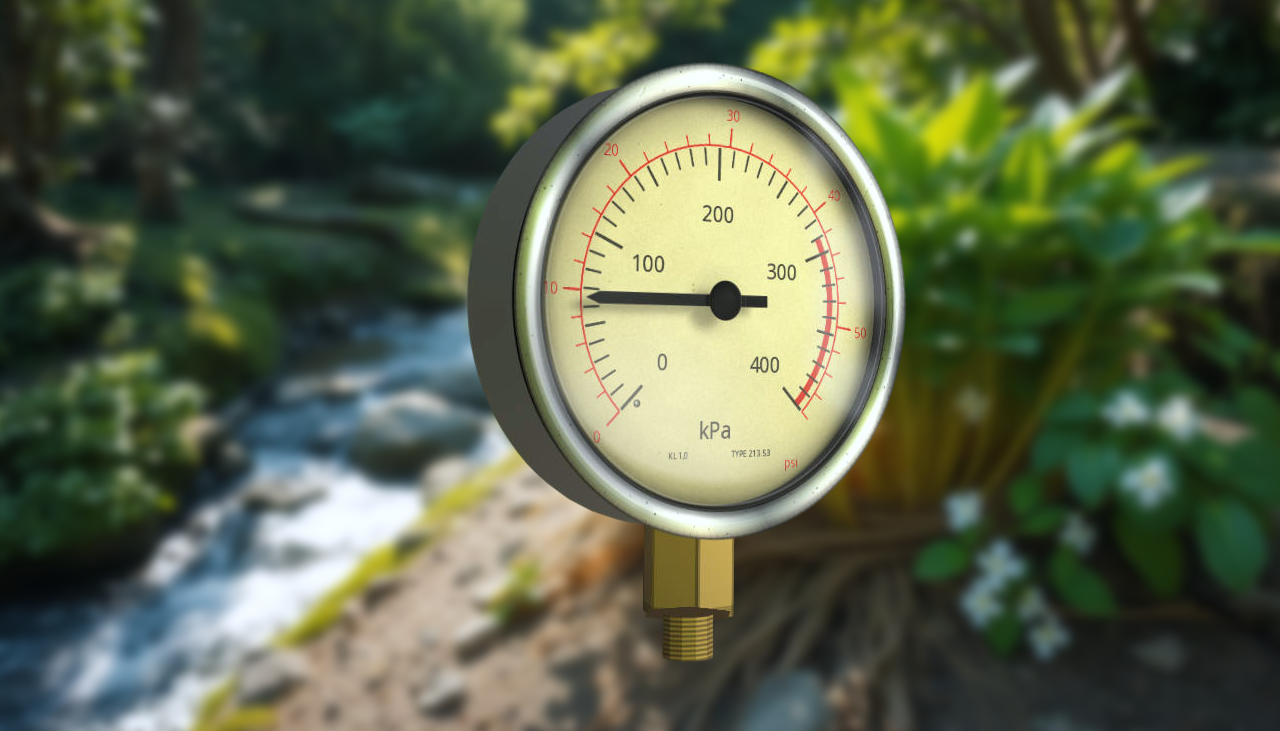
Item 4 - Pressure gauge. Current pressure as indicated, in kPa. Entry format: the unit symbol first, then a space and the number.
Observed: kPa 65
